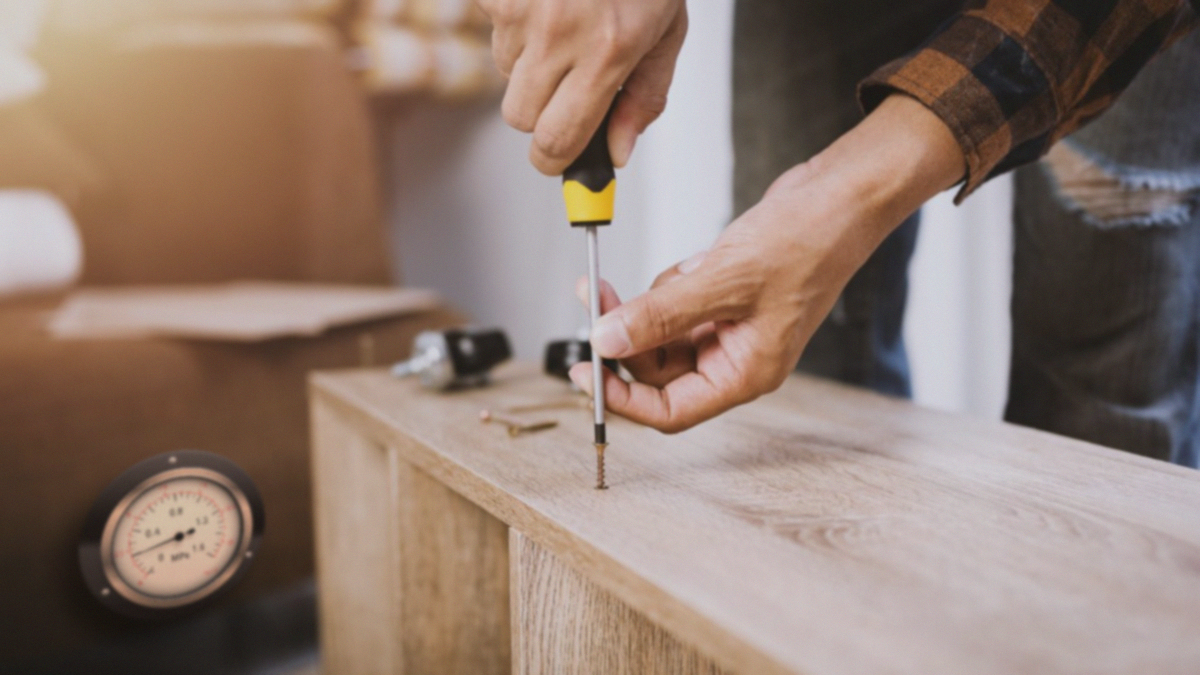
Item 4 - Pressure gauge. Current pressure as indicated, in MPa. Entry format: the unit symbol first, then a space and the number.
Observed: MPa 0.2
